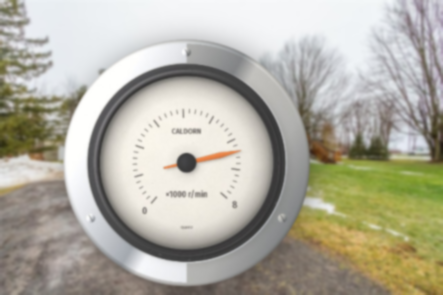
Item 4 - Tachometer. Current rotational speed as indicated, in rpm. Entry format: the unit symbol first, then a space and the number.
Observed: rpm 6400
